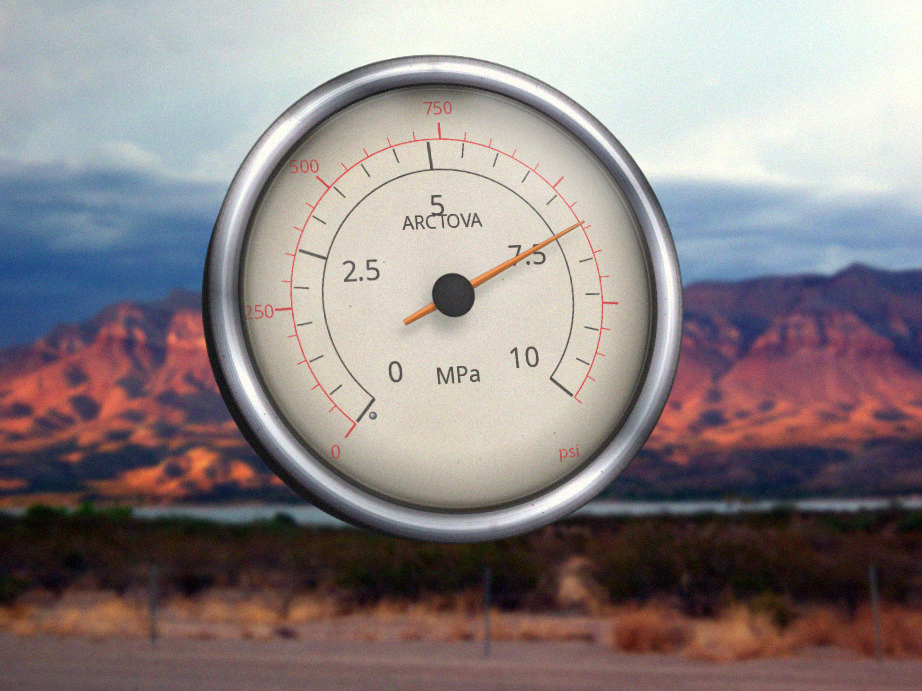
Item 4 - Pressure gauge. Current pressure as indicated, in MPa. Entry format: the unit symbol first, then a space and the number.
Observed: MPa 7.5
